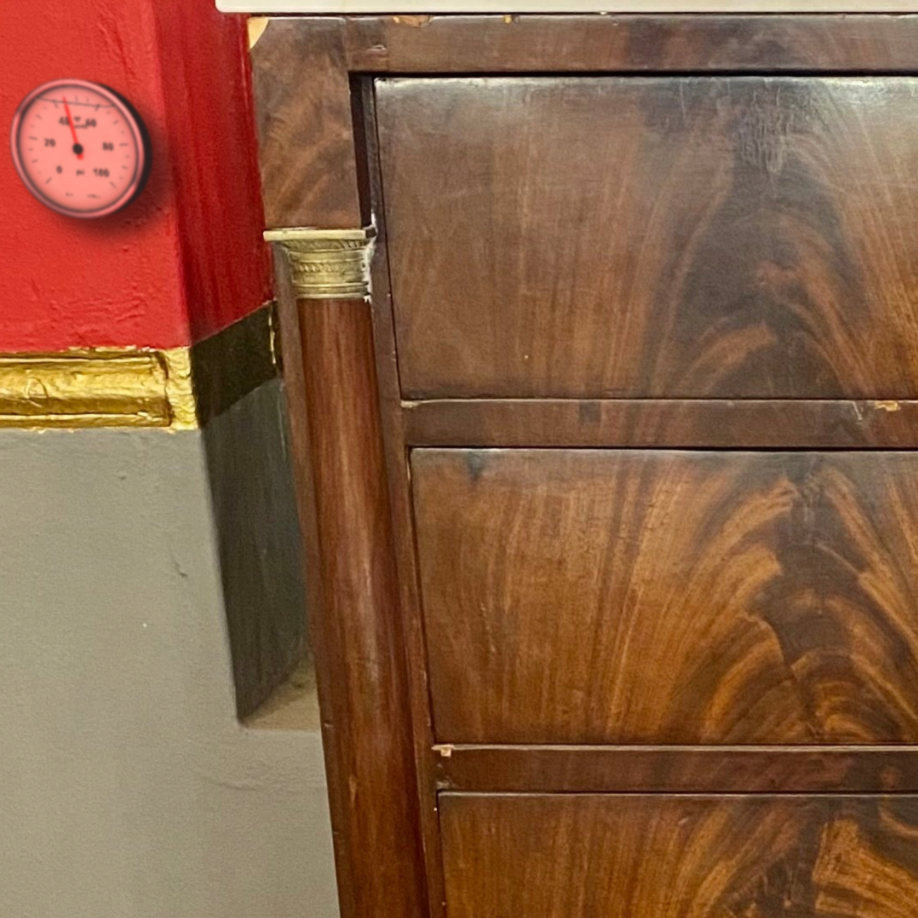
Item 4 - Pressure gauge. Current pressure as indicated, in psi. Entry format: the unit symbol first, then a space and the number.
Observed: psi 45
